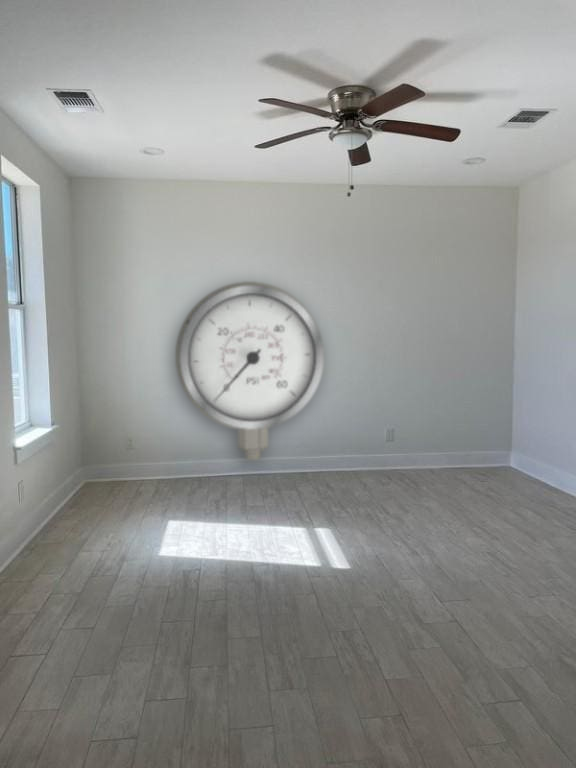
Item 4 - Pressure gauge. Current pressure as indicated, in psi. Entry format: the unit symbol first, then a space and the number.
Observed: psi 0
